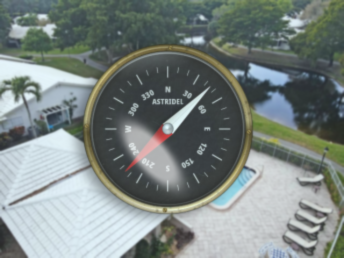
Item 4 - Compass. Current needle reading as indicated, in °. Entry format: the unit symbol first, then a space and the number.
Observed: ° 225
